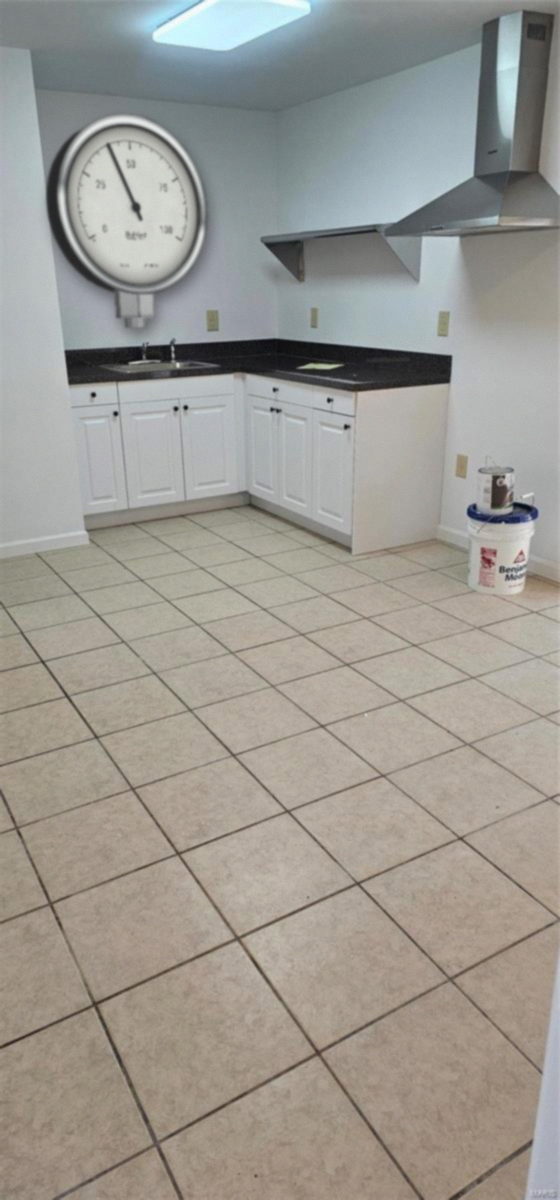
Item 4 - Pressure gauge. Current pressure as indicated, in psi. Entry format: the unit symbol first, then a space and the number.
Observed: psi 40
